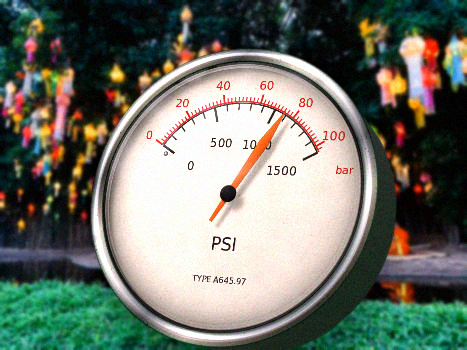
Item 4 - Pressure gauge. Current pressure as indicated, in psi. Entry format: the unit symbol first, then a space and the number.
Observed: psi 1100
